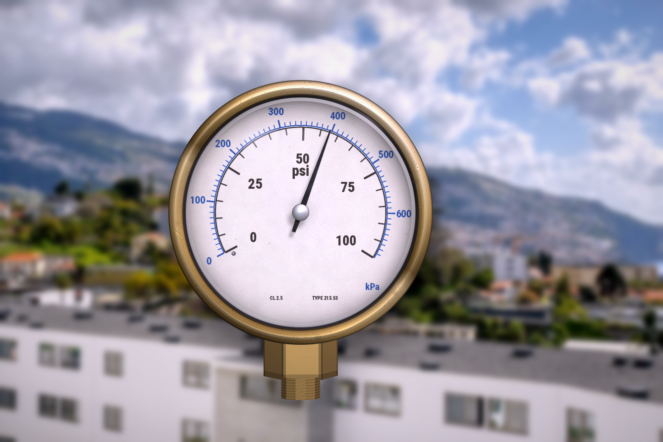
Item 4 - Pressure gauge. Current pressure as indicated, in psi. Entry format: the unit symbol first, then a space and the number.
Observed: psi 57.5
